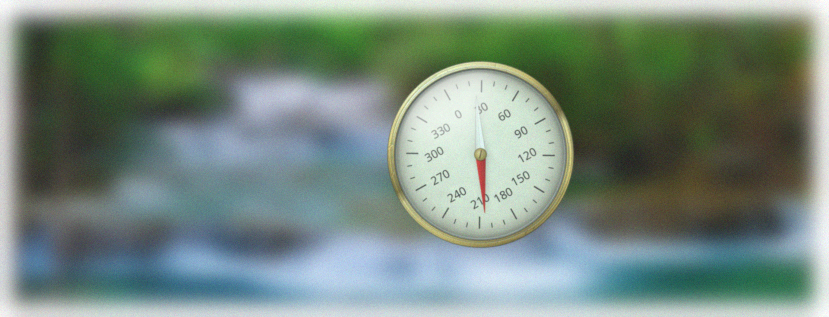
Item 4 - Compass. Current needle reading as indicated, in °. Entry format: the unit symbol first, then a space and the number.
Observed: ° 205
